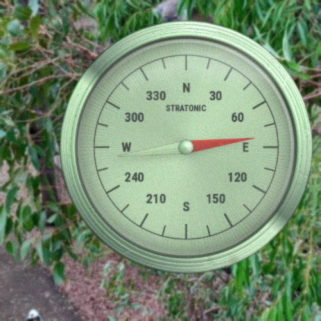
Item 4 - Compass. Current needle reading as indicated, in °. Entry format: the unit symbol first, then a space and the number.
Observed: ° 82.5
